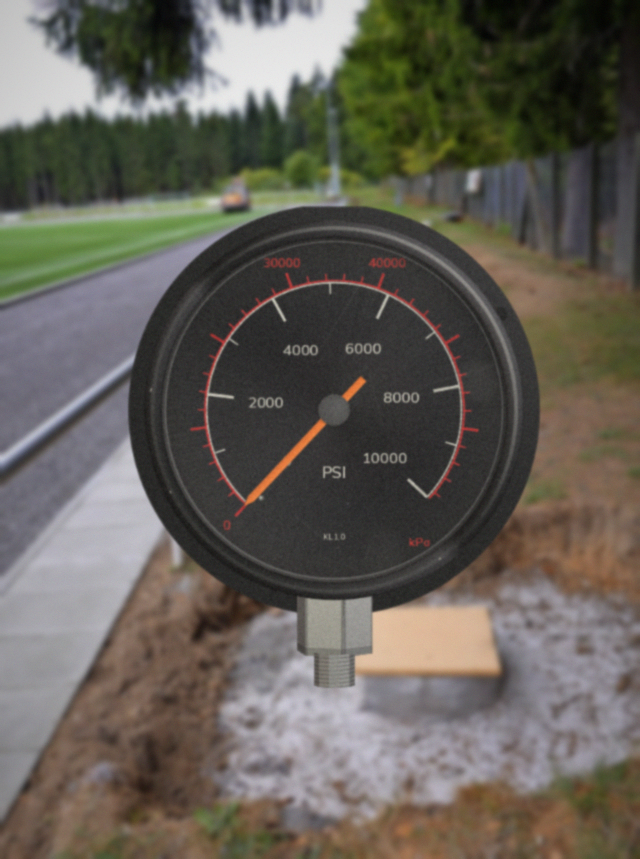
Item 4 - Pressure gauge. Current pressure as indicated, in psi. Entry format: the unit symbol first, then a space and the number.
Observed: psi 0
